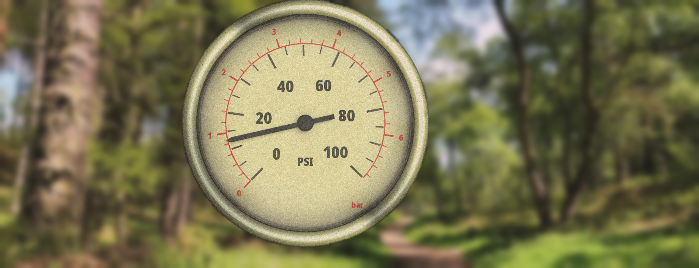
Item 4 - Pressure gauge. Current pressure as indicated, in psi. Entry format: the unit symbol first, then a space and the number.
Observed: psi 12.5
